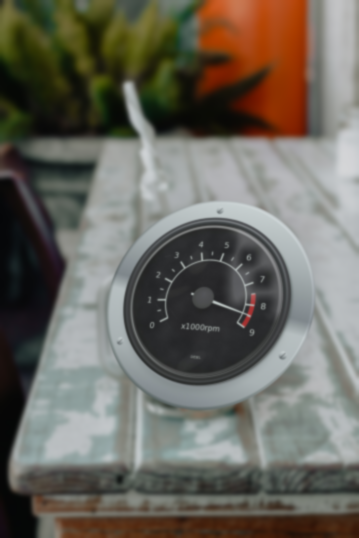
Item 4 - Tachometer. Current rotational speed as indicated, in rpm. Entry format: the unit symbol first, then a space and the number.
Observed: rpm 8500
